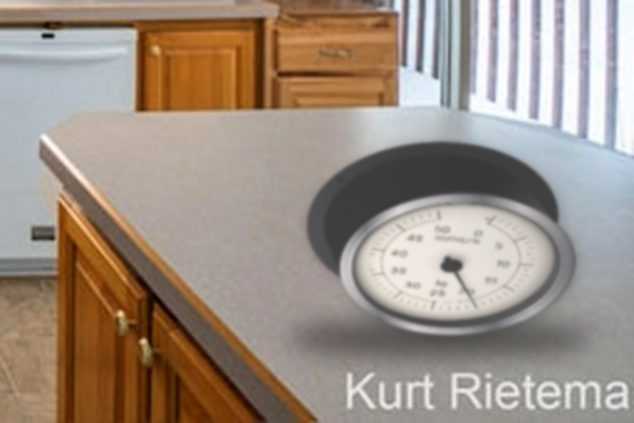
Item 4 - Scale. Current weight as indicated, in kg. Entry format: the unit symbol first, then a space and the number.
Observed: kg 20
